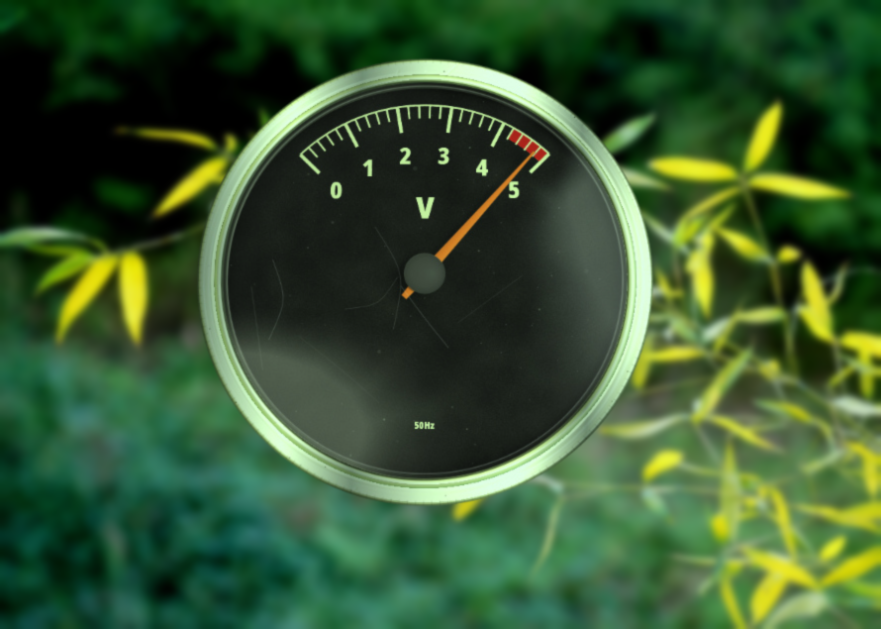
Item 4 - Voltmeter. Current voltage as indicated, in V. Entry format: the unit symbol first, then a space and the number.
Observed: V 4.8
